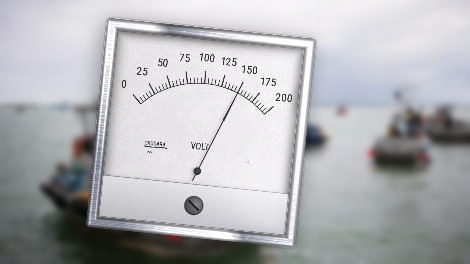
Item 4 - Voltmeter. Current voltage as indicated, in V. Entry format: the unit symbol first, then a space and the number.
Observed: V 150
